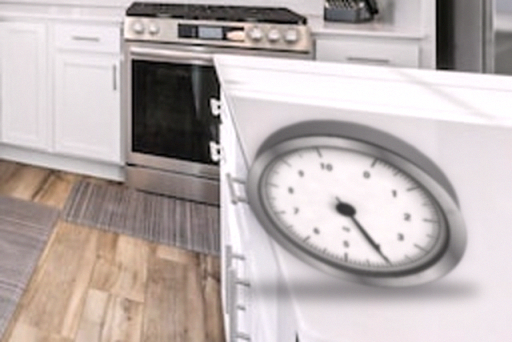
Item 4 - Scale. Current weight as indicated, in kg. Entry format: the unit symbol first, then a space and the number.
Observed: kg 4
